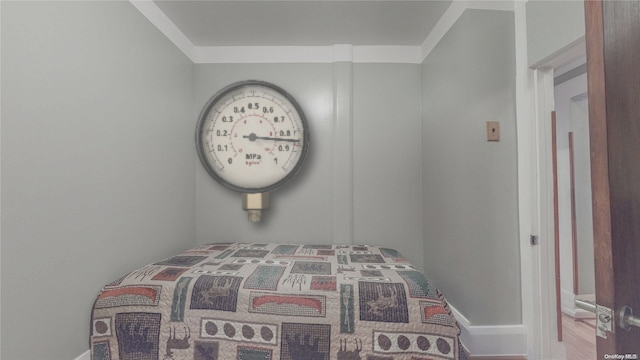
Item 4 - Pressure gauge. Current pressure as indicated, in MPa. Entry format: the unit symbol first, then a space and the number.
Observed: MPa 0.85
